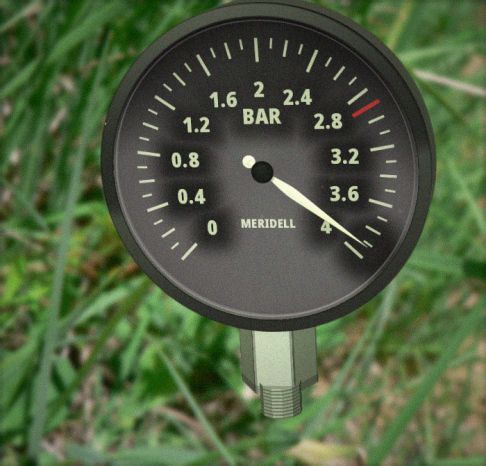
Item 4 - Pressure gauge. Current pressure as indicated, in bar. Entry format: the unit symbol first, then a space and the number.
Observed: bar 3.9
